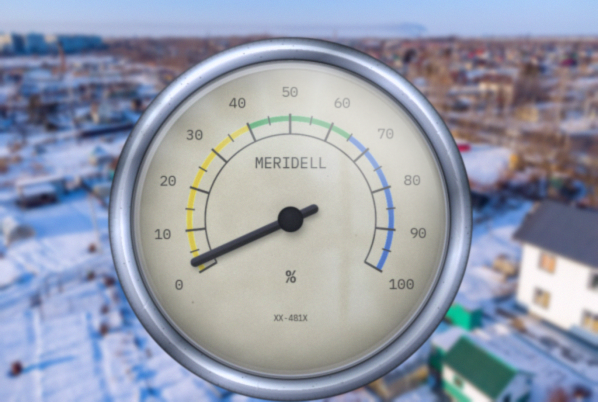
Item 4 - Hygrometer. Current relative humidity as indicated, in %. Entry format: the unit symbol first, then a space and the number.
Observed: % 2.5
